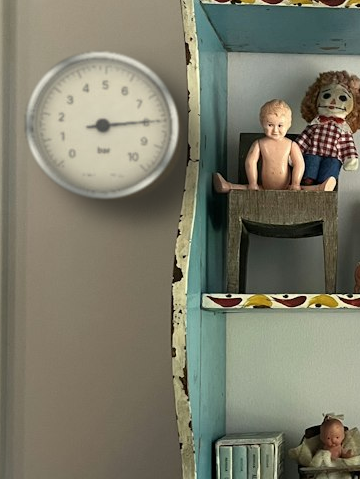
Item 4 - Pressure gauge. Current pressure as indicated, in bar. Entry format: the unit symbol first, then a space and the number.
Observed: bar 8
